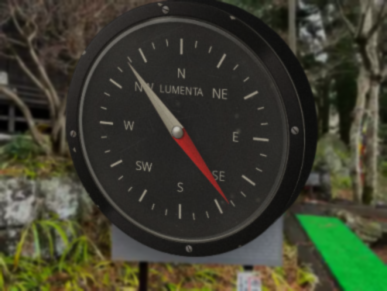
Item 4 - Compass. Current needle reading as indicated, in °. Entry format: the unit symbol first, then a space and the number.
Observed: ° 140
